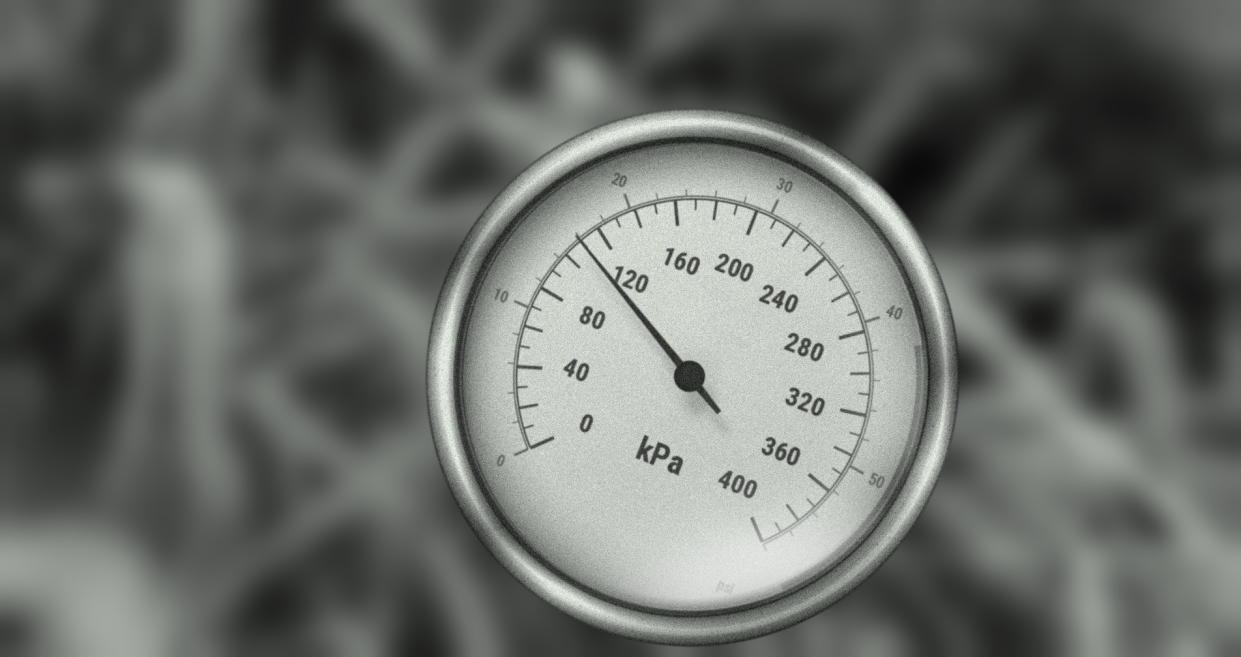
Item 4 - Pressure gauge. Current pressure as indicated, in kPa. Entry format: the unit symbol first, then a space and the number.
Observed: kPa 110
